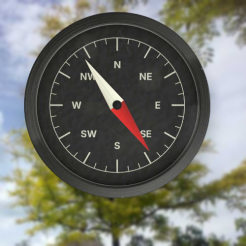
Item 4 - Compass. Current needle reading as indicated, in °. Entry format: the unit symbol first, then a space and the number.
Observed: ° 145
